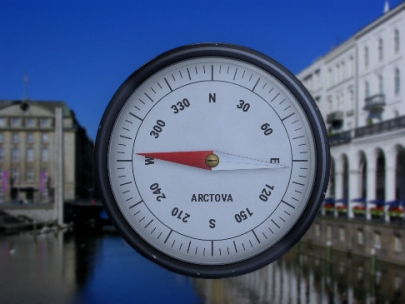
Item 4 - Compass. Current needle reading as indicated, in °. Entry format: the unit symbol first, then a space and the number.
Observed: ° 275
